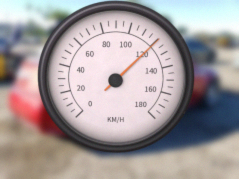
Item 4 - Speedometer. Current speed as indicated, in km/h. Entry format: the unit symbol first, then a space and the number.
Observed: km/h 120
